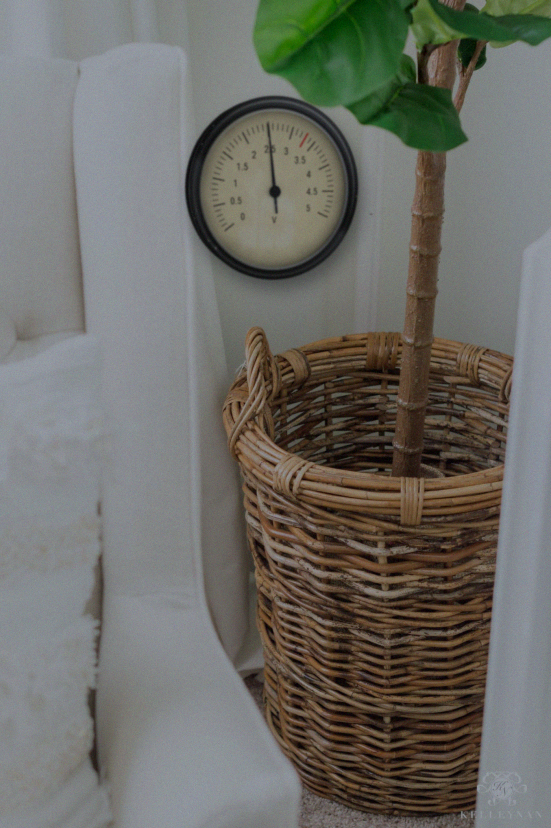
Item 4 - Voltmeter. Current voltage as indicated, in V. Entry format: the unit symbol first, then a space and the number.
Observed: V 2.5
